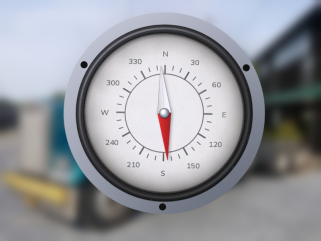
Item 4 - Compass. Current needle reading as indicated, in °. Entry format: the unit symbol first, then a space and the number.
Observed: ° 175
